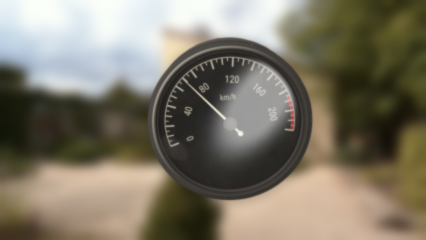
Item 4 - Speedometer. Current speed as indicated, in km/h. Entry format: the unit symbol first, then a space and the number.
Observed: km/h 70
